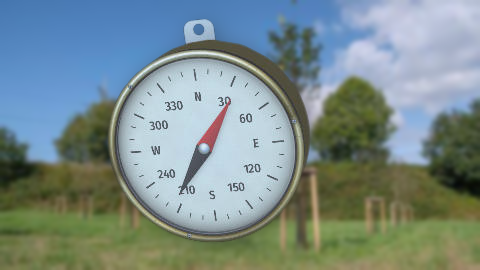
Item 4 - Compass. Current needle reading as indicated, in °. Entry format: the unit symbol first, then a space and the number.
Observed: ° 35
